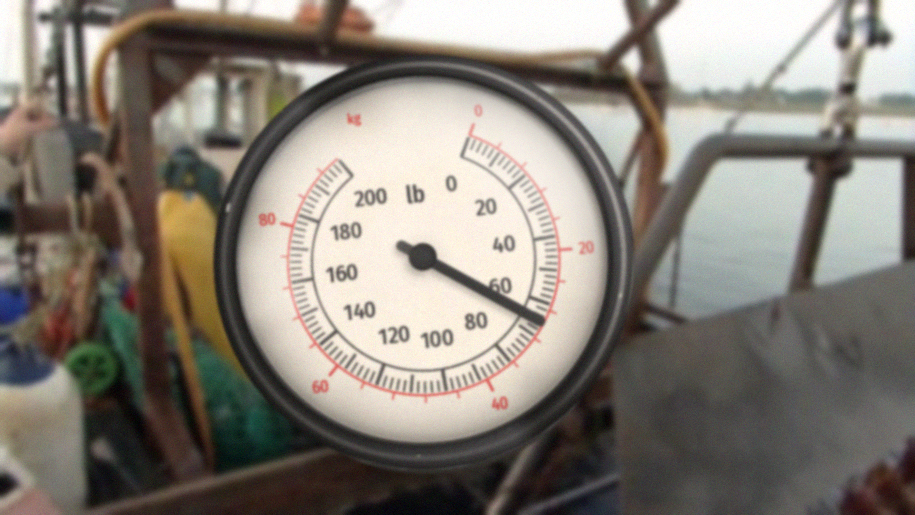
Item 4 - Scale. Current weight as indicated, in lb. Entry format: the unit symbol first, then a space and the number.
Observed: lb 66
